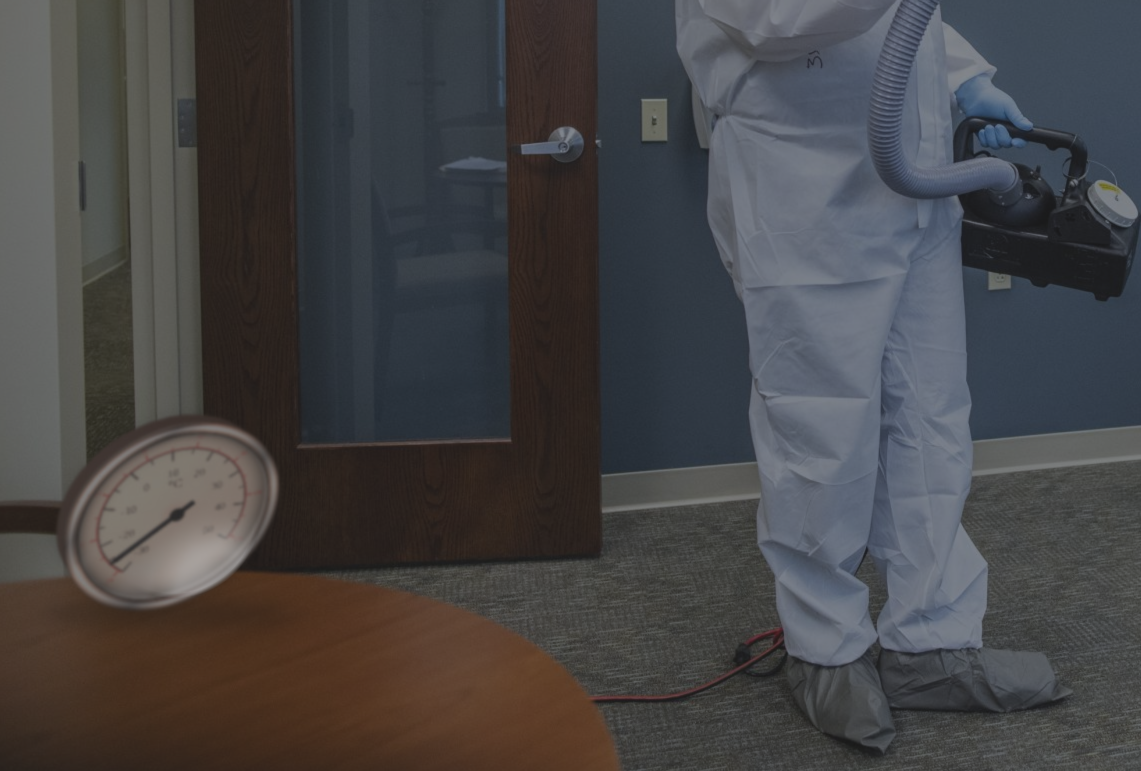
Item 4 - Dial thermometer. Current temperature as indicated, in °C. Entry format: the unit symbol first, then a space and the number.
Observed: °C -25
